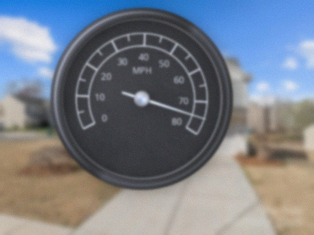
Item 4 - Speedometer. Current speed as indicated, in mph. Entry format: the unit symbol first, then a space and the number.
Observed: mph 75
